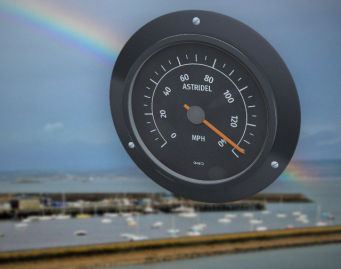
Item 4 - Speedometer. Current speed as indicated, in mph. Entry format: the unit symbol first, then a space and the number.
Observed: mph 135
